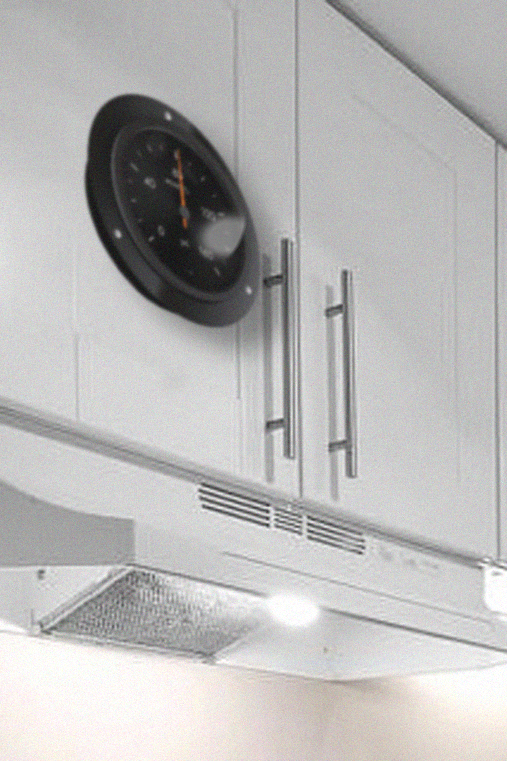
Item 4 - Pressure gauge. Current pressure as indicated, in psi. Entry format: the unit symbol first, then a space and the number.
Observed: psi 80
